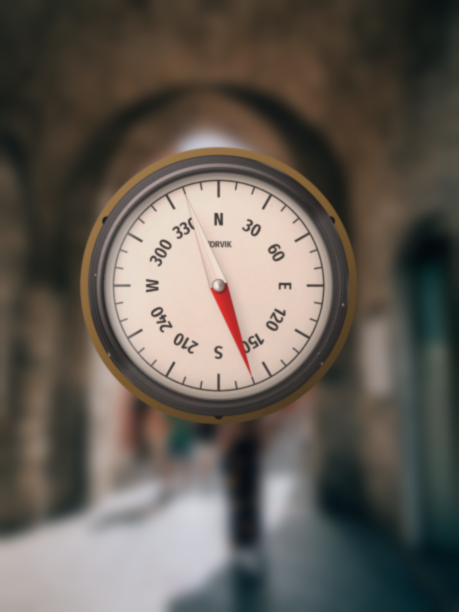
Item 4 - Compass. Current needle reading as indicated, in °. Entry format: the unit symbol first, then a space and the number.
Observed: ° 160
